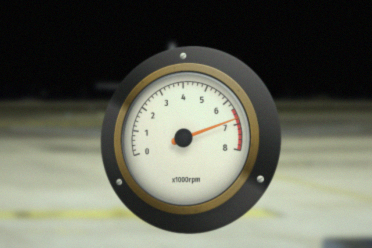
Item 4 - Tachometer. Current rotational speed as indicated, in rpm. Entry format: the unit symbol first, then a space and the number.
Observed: rpm 6800
